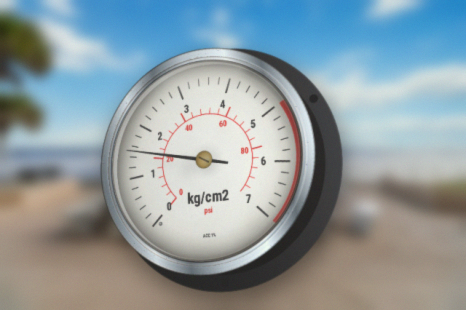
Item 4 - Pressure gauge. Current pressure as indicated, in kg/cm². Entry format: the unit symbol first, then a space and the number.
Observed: kg/cm² 1.5
